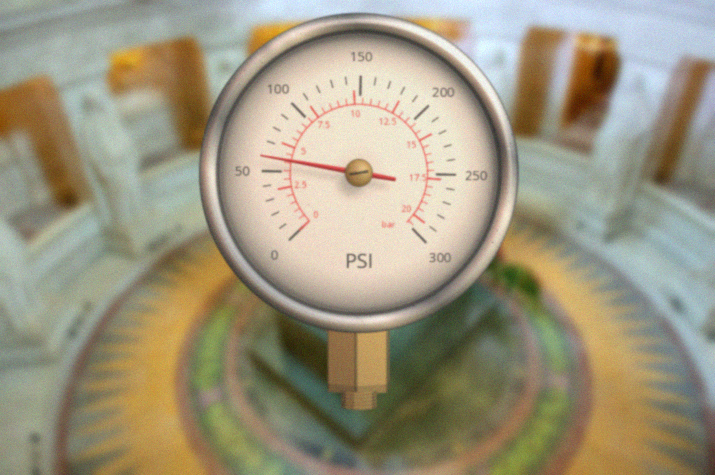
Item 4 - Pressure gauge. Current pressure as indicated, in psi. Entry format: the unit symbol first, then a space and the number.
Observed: psi 60
